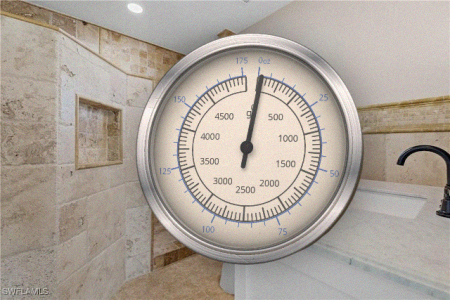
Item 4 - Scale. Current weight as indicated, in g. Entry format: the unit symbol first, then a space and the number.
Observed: g 50
